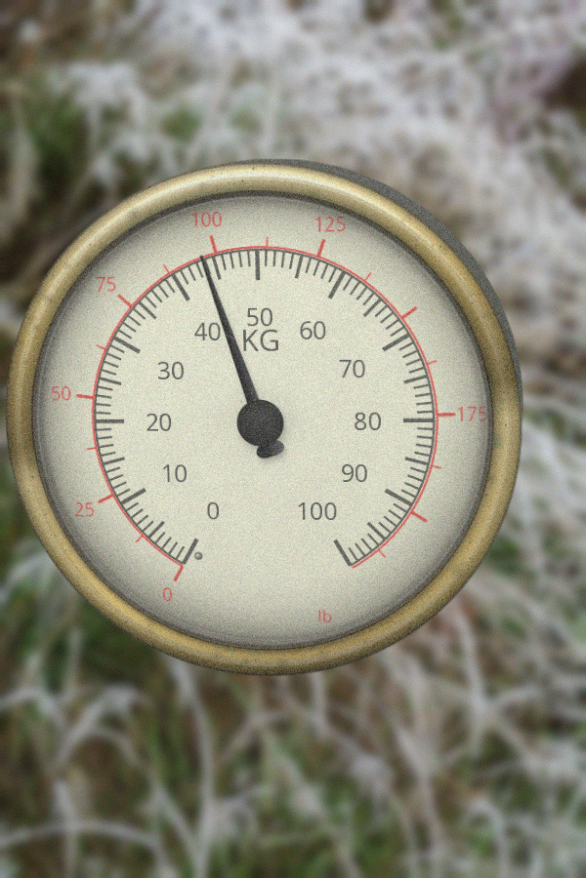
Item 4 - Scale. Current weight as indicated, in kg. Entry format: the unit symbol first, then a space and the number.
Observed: kg 44
